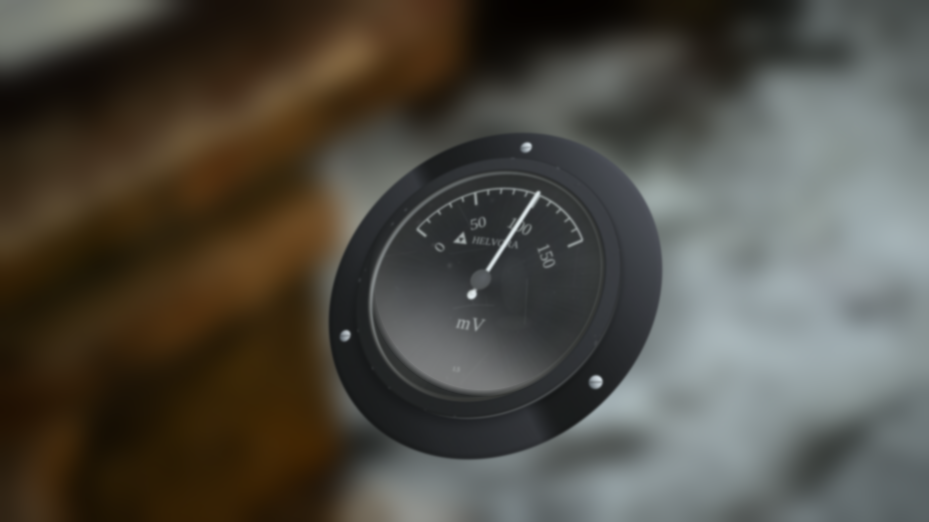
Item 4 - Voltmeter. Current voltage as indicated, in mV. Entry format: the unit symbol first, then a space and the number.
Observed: mV 100
